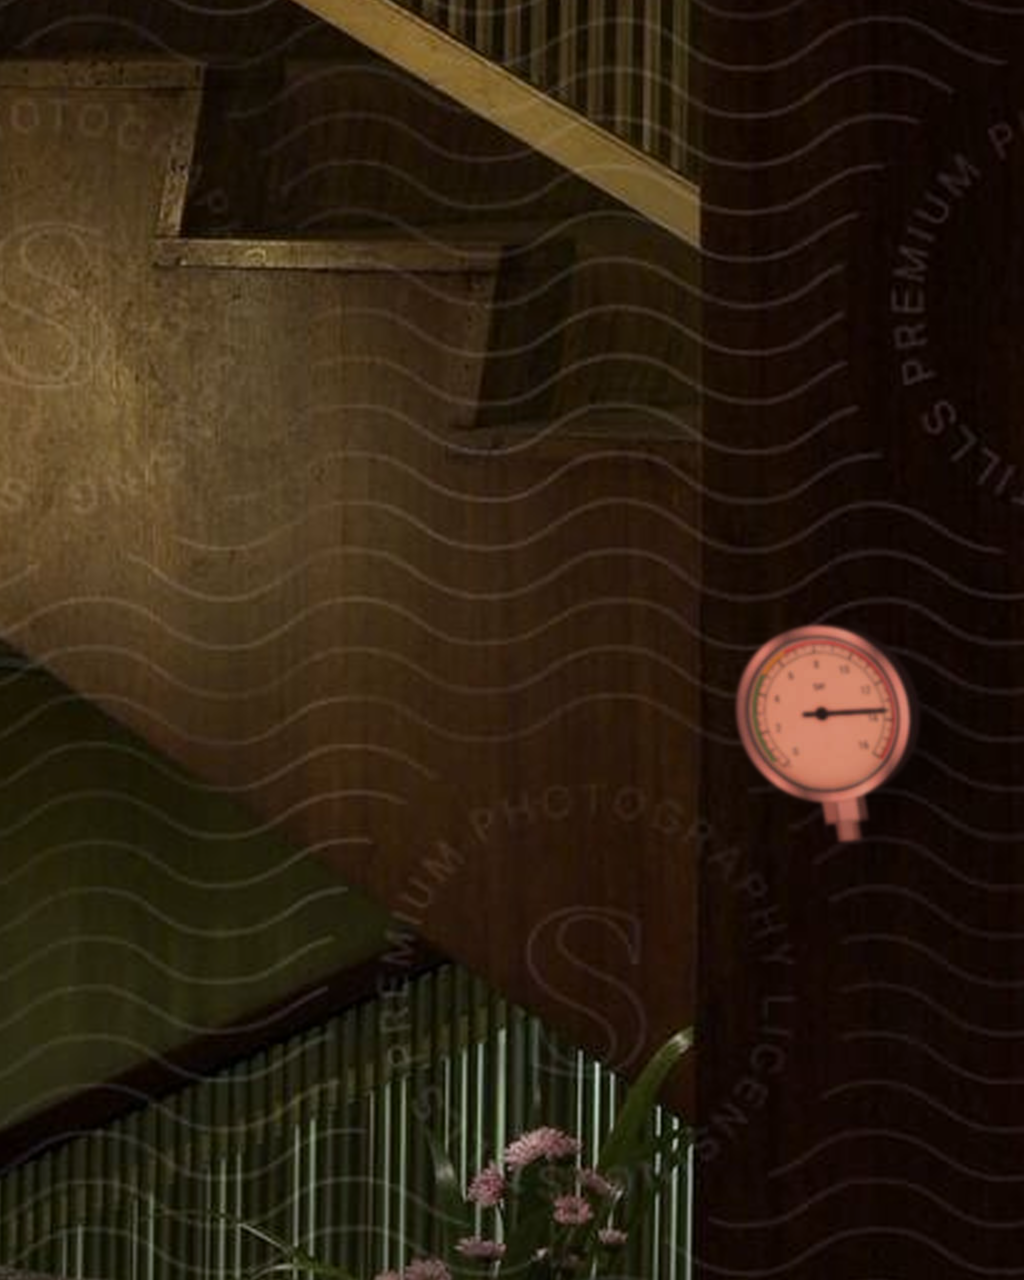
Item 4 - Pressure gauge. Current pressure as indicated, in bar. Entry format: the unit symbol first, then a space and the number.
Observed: bar 13.5
